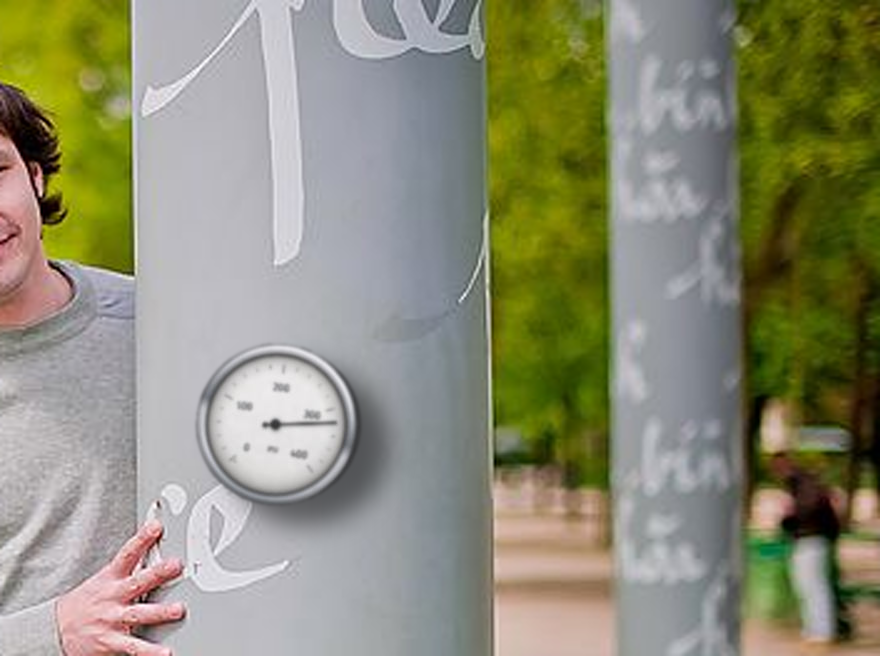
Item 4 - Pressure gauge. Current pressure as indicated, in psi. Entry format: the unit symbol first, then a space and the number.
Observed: psi 320
